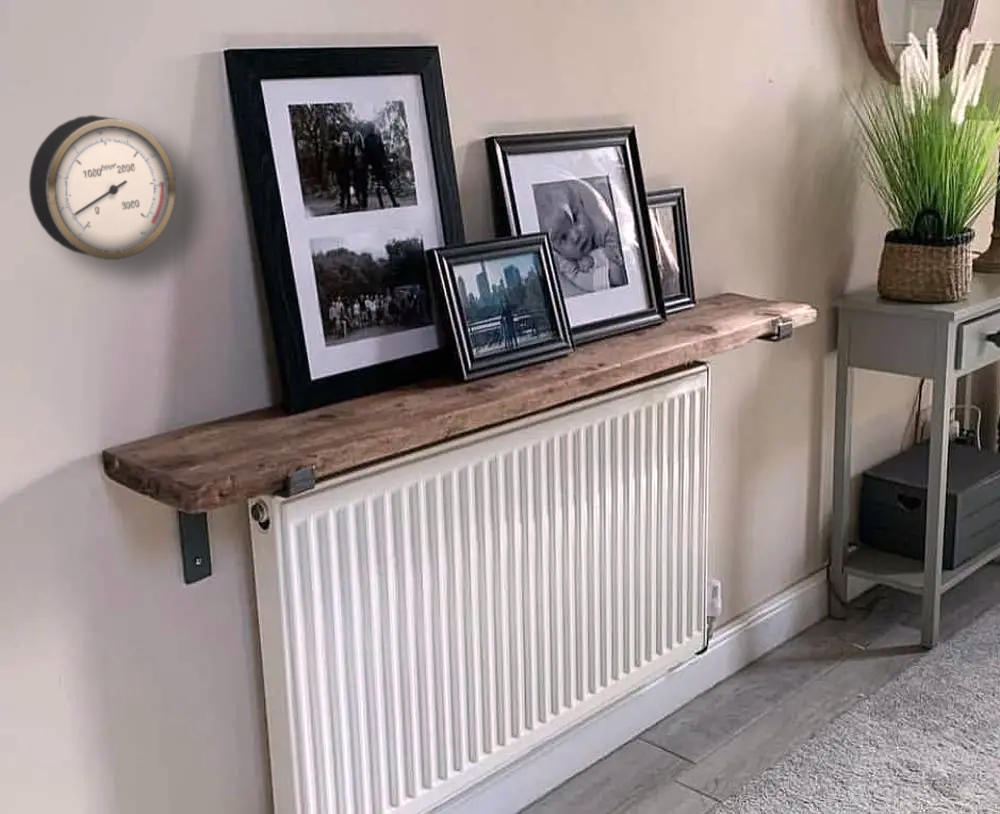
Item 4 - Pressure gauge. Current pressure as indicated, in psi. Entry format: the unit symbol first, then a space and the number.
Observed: psi 250
